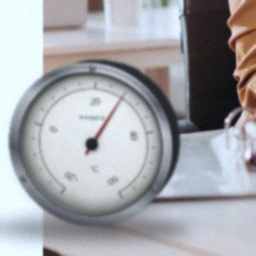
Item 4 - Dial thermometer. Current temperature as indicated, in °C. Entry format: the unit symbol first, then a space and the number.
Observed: °C 28
